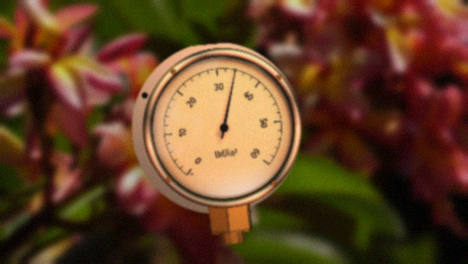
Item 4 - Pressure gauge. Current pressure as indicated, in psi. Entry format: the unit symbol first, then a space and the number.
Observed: psi 34
